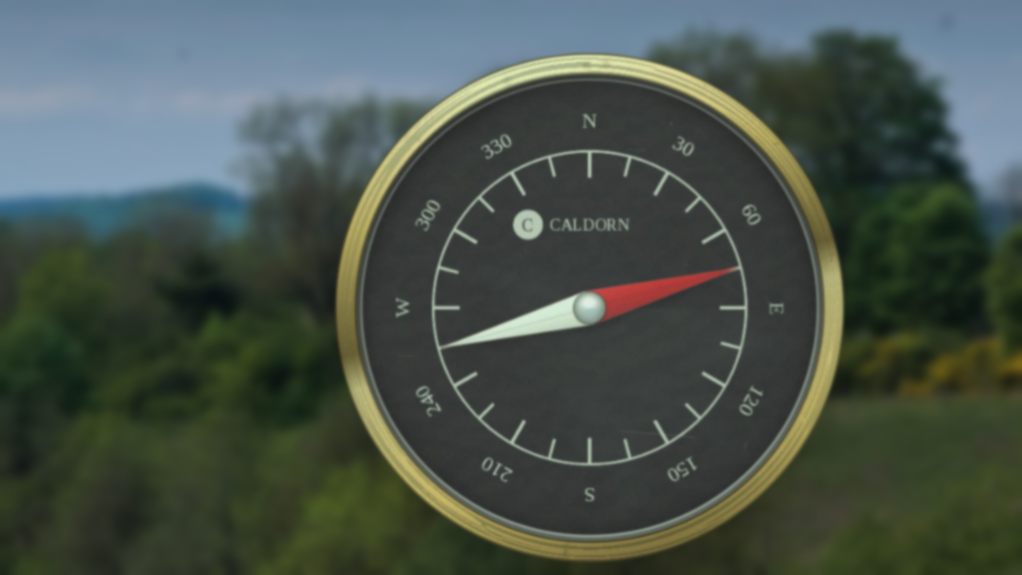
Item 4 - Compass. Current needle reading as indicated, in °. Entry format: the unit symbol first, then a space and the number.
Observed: ° 75
